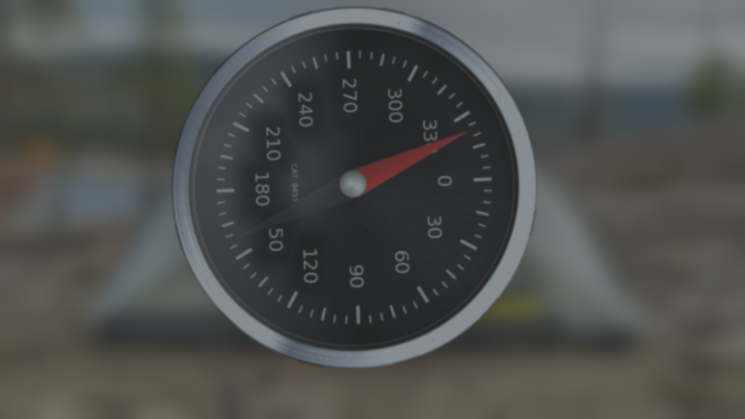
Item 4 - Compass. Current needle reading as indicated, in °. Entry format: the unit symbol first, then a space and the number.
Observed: ° 337.5
